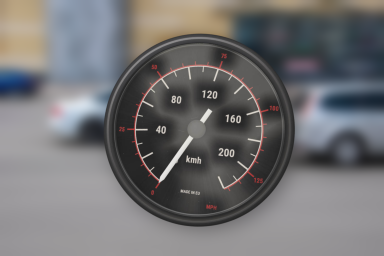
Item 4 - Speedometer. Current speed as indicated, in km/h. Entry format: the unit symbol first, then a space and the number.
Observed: km/h 0
